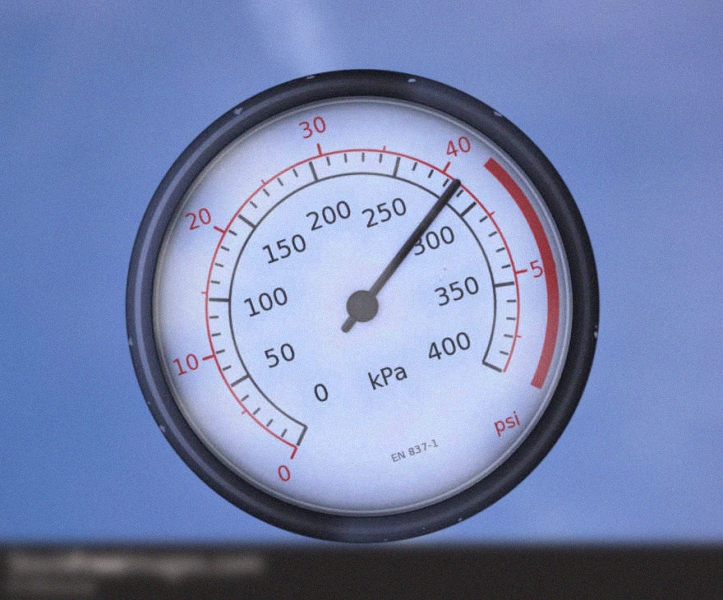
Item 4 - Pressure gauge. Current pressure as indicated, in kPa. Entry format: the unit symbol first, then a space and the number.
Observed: kPa 285
